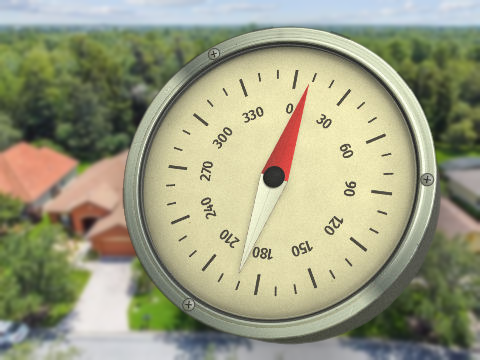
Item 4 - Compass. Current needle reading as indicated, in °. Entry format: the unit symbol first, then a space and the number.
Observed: ° 10
